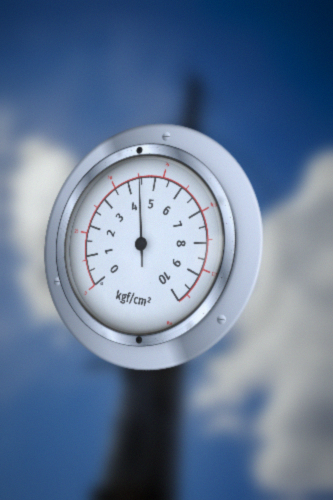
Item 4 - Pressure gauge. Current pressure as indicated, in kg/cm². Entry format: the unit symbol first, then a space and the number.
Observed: kg/cm² 4.5
